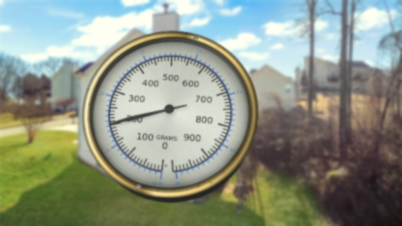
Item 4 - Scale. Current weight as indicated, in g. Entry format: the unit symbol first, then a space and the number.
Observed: g 200
